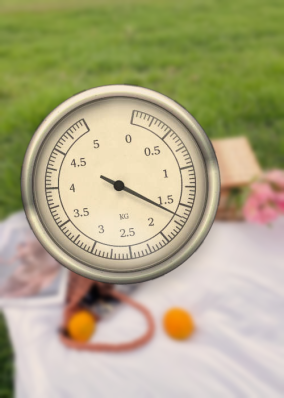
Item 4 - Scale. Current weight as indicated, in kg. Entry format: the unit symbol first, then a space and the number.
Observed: kg 1.65
